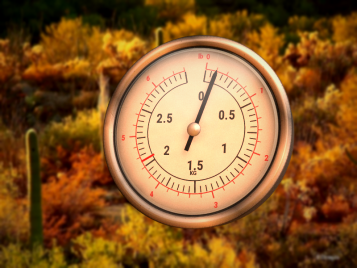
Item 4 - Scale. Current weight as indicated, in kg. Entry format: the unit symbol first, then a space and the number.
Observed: kg 0.1
